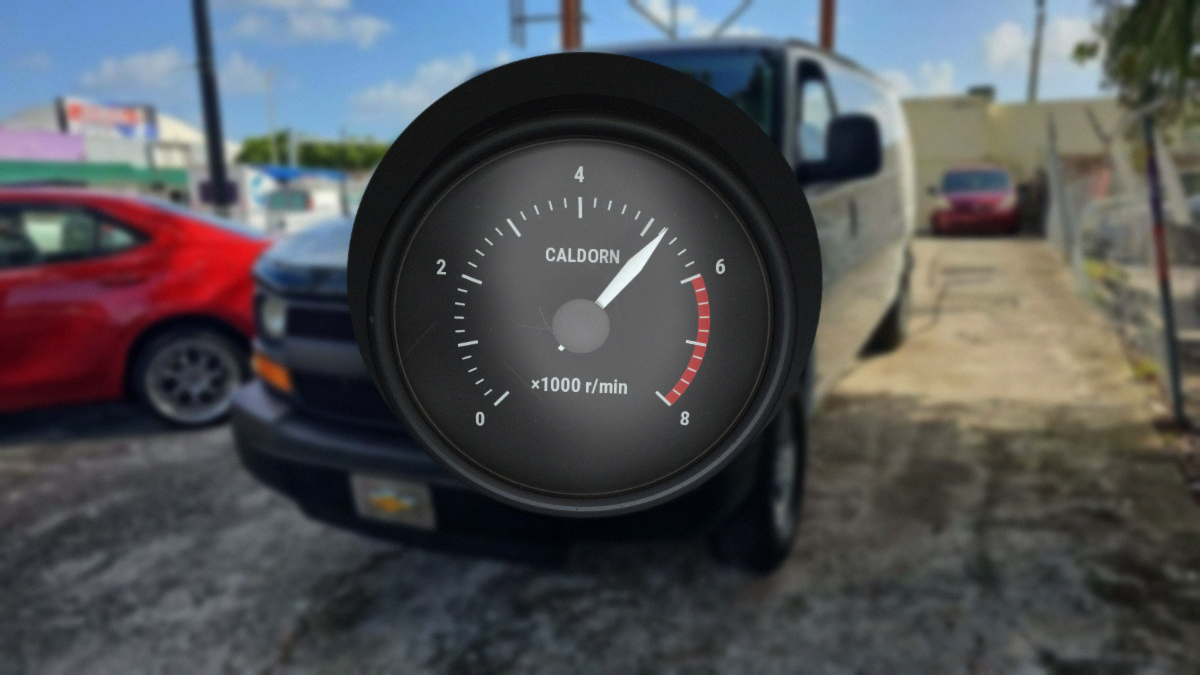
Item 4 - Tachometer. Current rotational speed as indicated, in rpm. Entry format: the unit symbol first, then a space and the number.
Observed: rpm 5200
